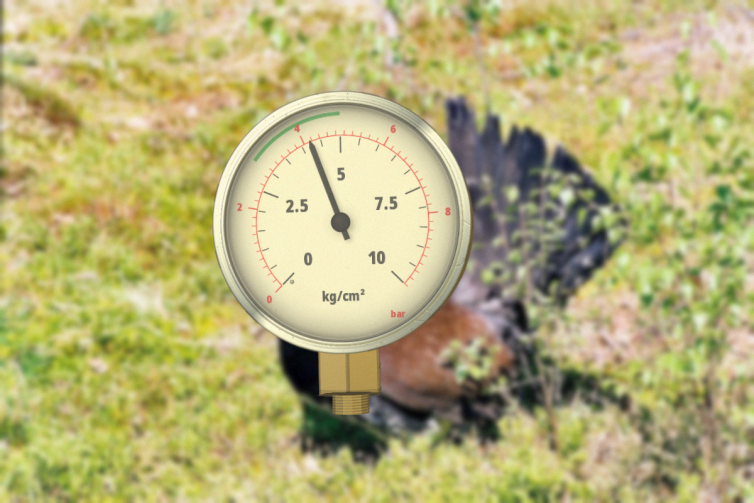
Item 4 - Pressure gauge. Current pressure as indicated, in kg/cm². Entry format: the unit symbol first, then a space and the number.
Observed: kg/cm² 4.25
